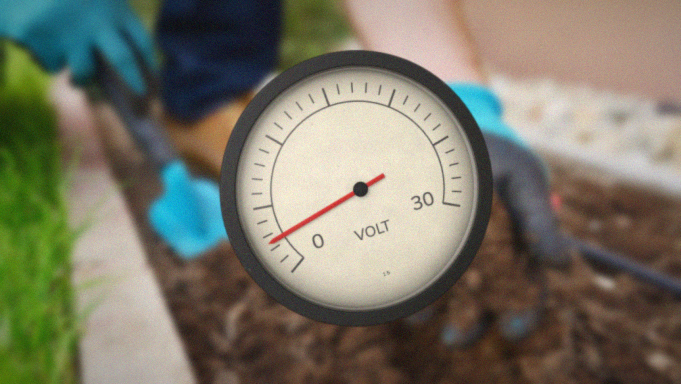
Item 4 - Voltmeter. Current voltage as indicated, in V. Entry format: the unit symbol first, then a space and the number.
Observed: V 2.5
